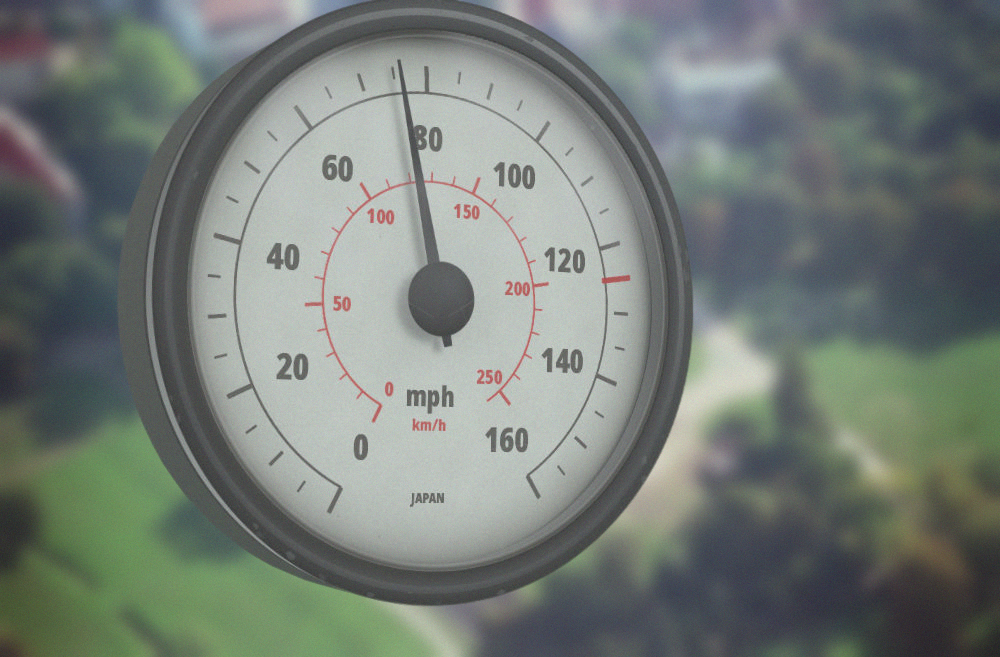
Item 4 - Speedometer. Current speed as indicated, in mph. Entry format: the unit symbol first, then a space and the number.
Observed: mph 75
